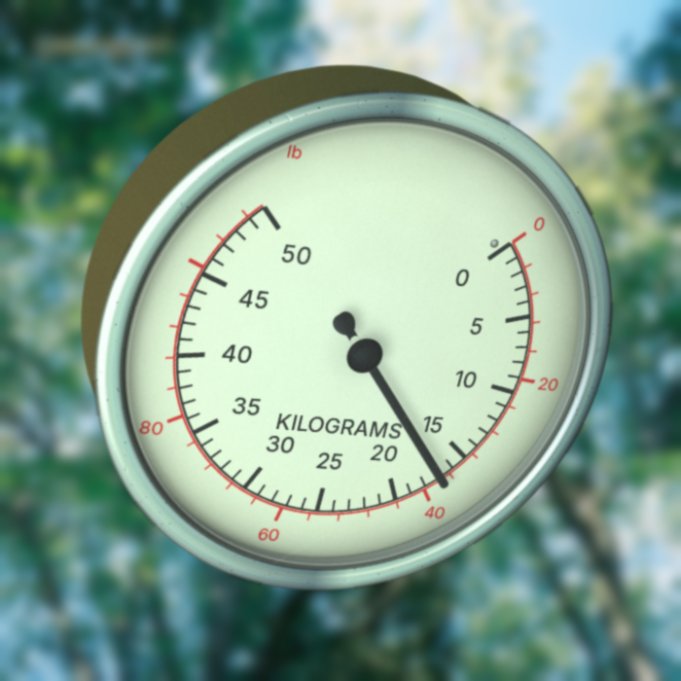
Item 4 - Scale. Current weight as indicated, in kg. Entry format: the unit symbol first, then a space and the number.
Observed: kg 17
